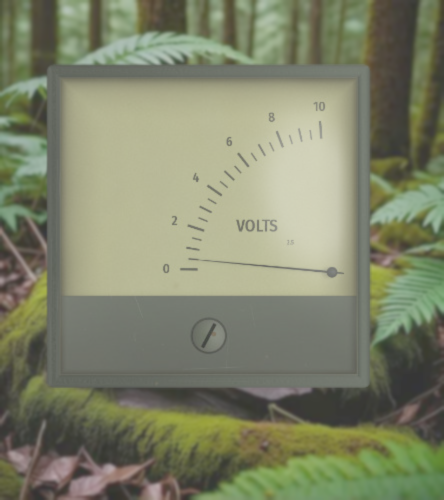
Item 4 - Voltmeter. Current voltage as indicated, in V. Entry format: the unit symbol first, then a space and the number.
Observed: V 0.5
